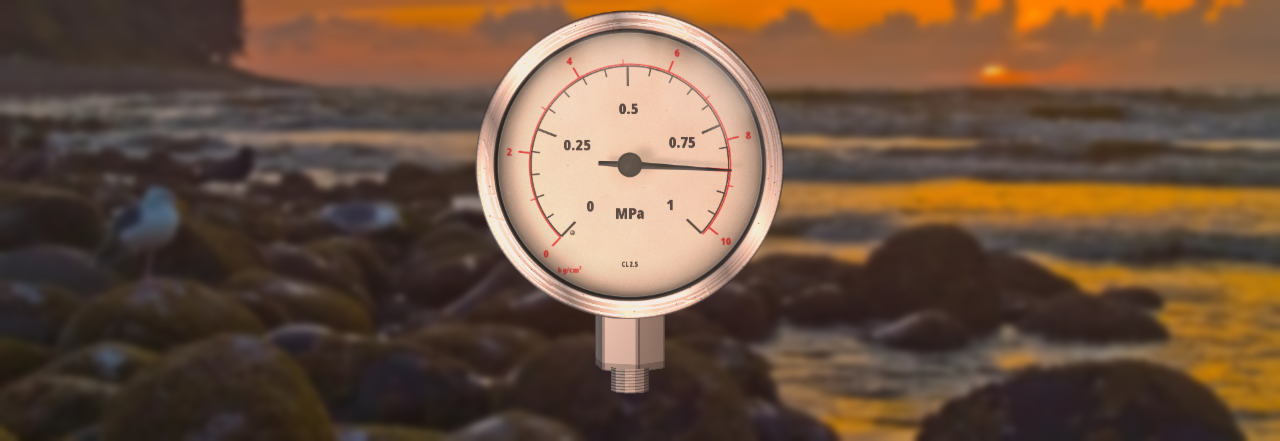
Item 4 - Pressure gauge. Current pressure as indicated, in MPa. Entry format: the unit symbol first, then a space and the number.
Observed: MPa 0.85
